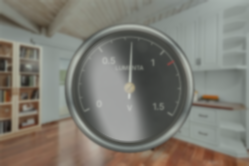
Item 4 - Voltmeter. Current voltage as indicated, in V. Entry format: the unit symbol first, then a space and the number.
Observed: V 0.75
